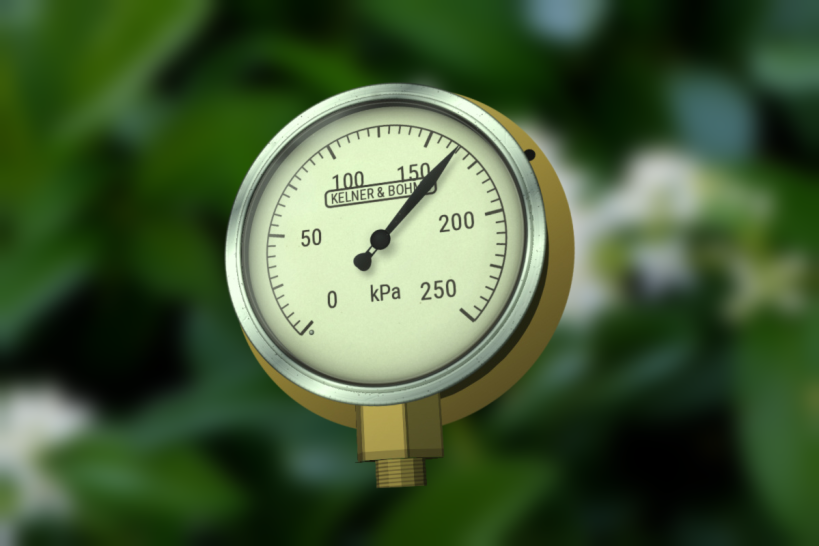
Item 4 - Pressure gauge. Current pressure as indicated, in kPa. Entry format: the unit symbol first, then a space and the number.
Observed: kPa 165
